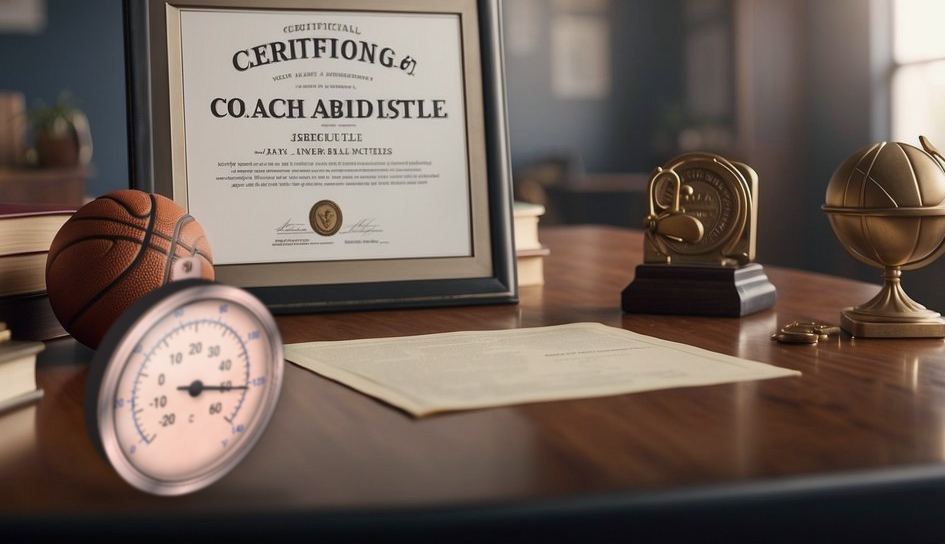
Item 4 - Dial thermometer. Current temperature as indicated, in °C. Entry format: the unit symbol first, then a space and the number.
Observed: °C 50
